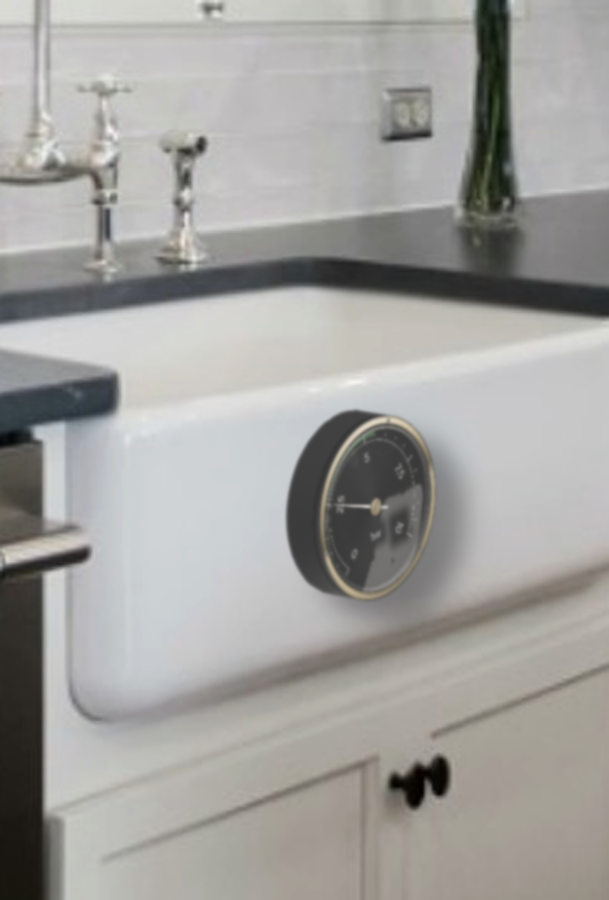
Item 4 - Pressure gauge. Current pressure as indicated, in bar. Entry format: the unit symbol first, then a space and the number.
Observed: bar 2.5
